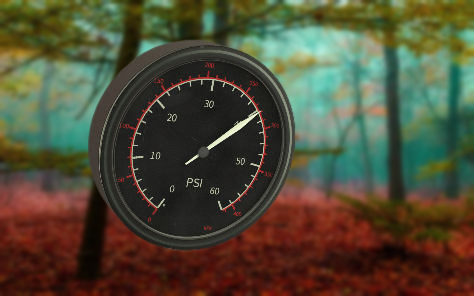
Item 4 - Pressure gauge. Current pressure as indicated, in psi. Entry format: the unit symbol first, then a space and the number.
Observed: psi 40
